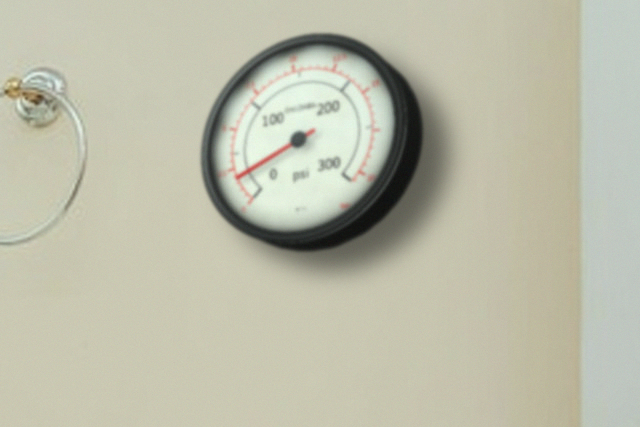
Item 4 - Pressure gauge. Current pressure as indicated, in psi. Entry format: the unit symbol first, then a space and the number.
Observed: psi 25
